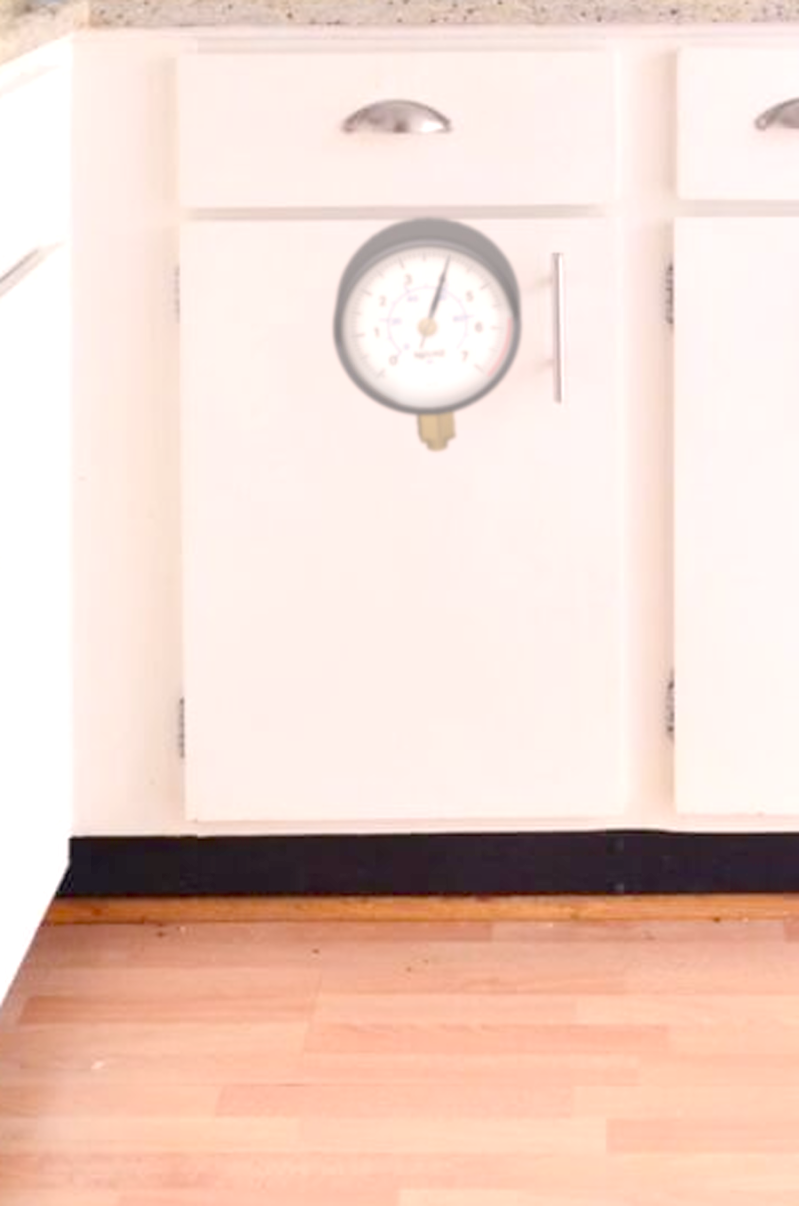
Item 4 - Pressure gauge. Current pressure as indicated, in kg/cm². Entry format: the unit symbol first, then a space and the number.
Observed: kg/cm² 4
